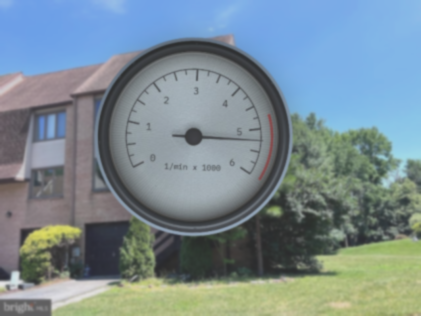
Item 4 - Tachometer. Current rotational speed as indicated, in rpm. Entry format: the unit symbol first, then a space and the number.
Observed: rpm 5250
